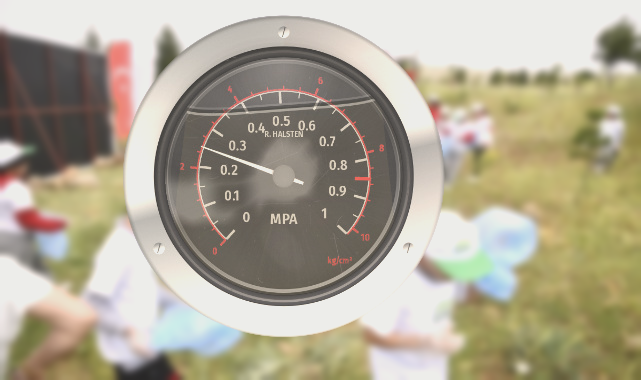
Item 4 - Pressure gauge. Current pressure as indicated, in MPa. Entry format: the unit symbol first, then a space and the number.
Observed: MPa 0.25
